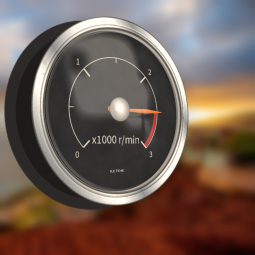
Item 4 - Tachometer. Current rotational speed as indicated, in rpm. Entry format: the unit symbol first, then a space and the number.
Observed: rpm 2500
